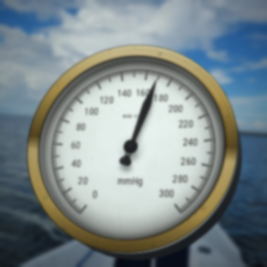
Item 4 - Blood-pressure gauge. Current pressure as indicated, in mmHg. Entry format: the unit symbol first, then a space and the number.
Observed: mmHg 170
